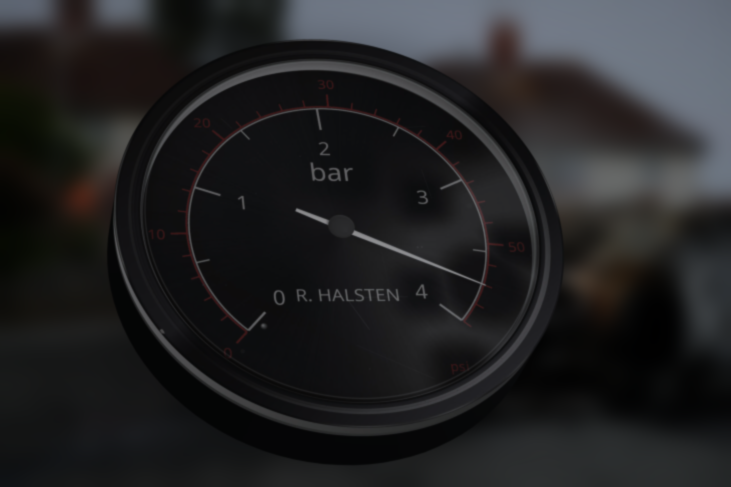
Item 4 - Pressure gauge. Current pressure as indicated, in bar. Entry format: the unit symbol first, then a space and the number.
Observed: bar 3.75
